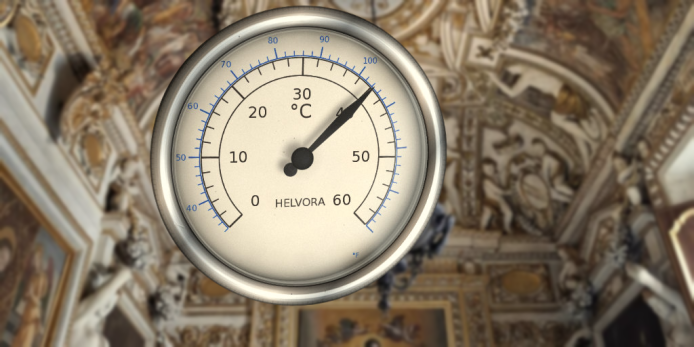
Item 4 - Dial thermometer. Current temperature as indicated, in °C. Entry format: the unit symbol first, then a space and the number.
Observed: °C 40
